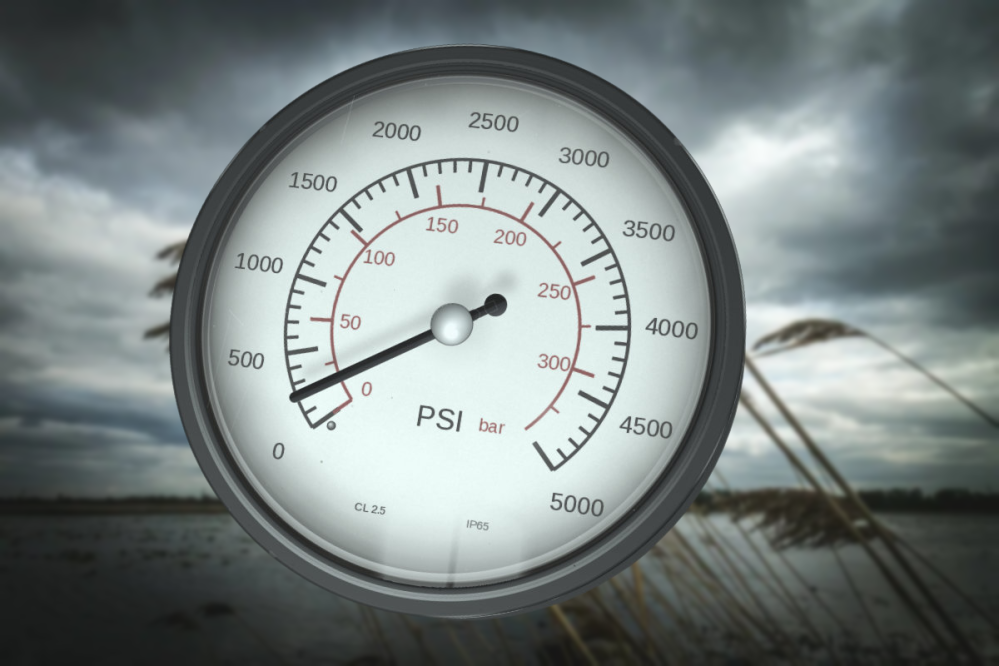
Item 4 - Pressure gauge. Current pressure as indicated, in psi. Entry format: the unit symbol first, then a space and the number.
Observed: psi 200
